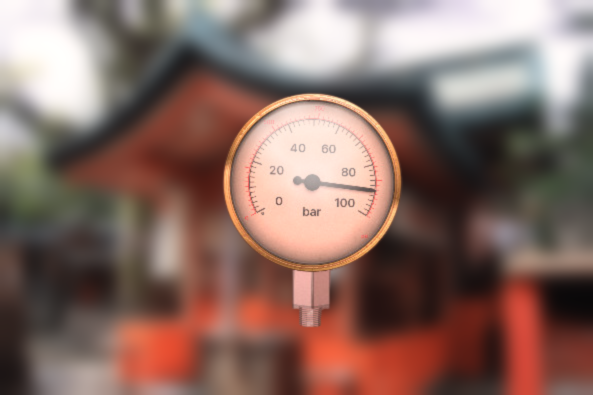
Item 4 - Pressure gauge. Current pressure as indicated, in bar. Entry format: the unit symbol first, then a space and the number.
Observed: bar 90
